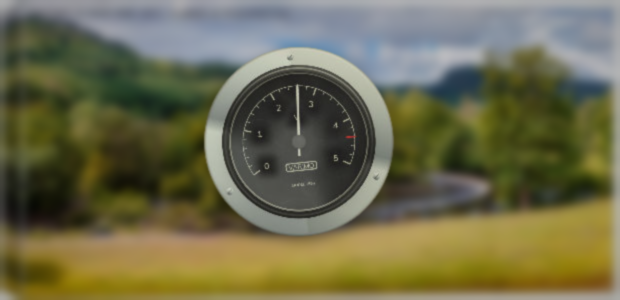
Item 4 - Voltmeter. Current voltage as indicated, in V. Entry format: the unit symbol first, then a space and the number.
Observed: V 2.6
